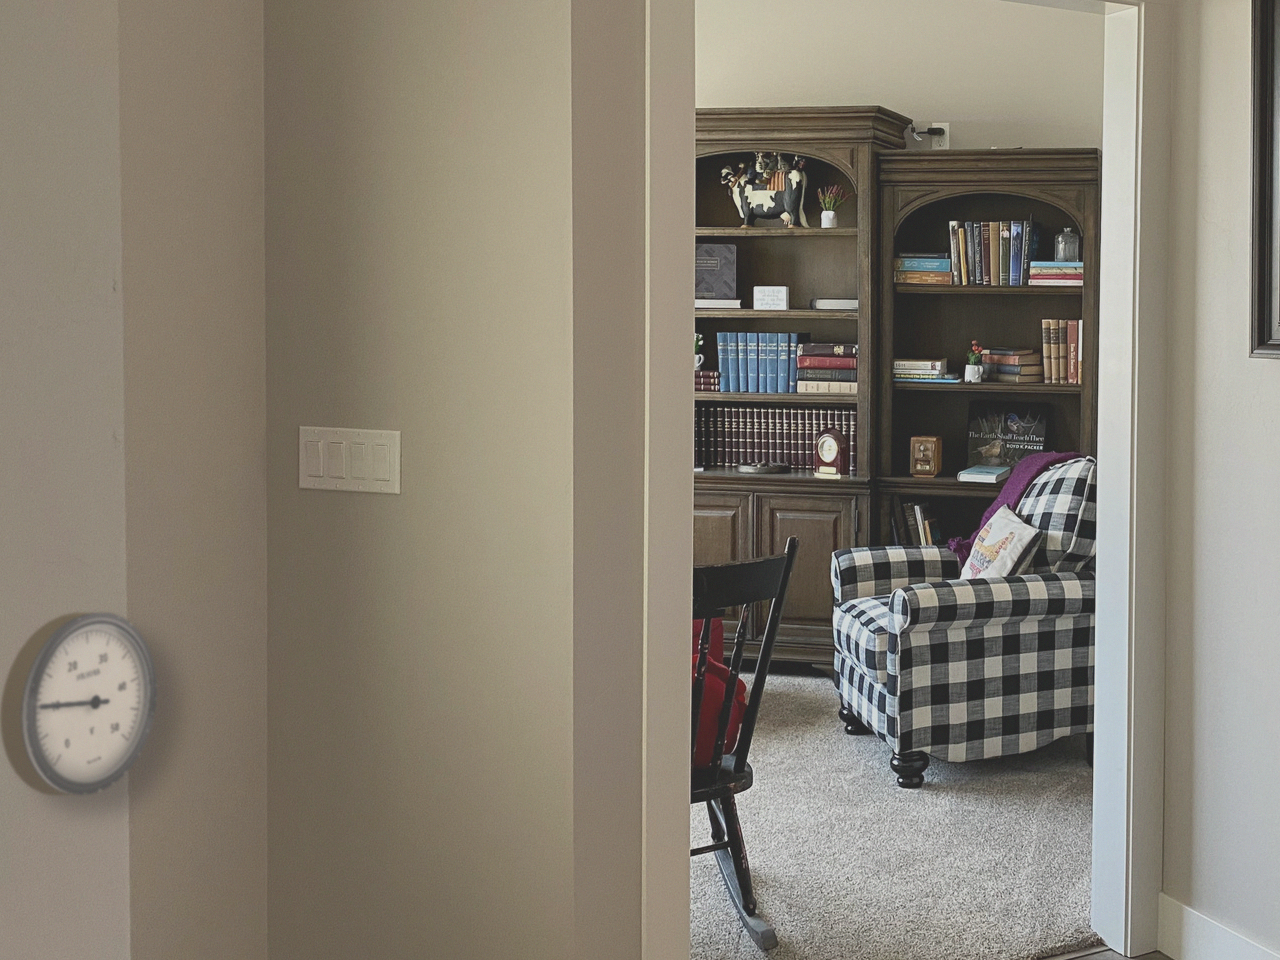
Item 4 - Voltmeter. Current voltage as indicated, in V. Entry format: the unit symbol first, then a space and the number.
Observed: V 10
